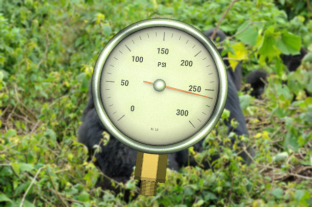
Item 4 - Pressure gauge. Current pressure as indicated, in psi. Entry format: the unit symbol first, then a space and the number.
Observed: psi 260
